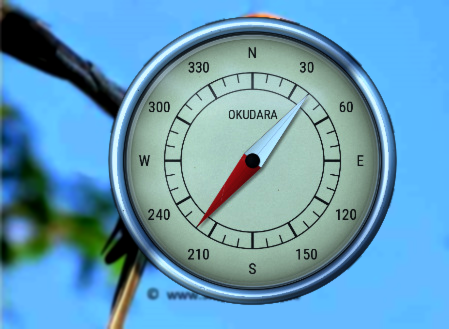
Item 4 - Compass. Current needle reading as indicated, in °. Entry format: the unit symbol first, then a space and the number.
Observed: ° 220
